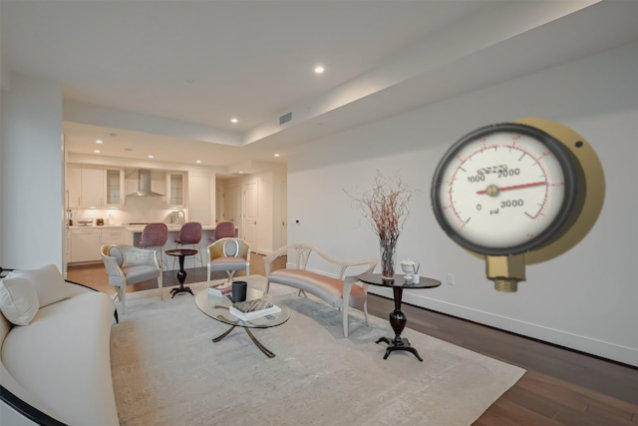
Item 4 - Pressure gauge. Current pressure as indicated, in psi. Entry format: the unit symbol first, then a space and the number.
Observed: psi 2500
